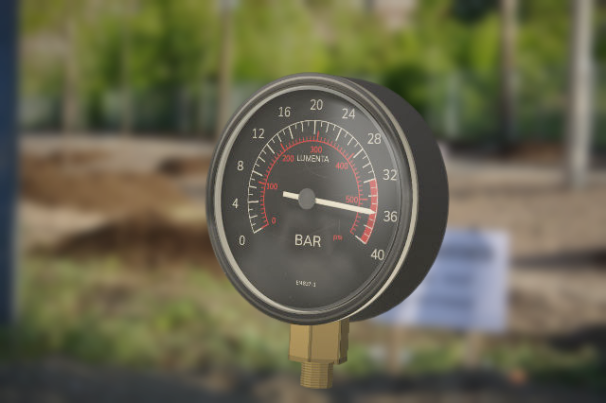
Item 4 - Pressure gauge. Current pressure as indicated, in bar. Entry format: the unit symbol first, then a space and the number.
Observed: bar 36
